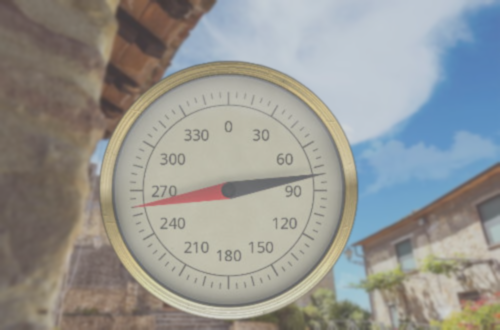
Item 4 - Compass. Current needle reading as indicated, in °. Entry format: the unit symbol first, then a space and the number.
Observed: ° 260
